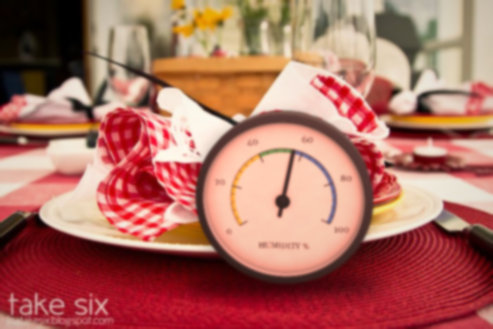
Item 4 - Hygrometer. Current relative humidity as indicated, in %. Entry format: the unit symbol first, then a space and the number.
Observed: % 56
